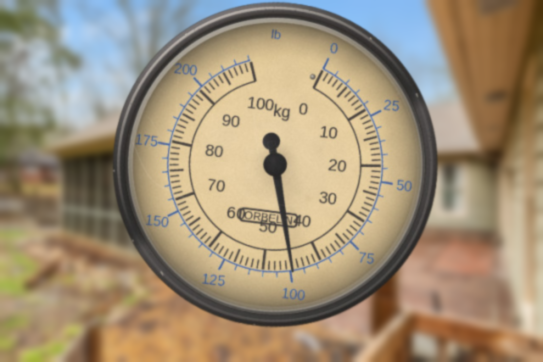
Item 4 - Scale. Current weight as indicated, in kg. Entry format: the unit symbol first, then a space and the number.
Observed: kg 45
